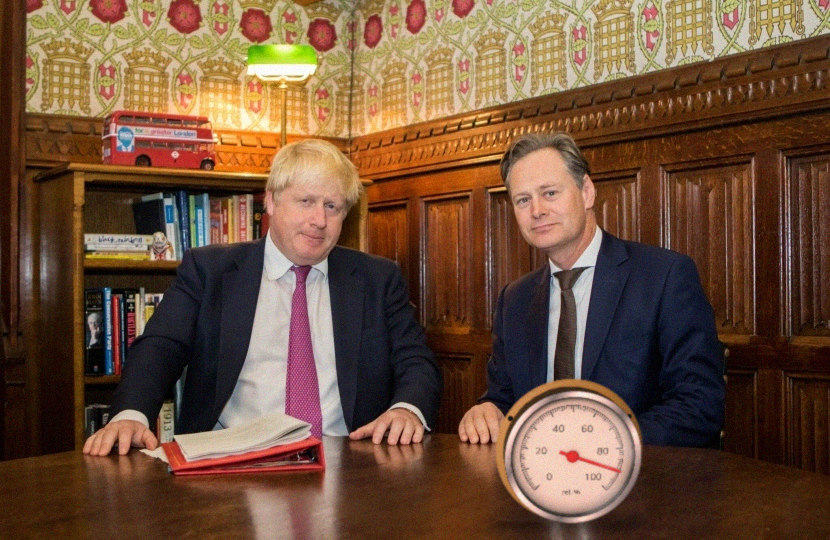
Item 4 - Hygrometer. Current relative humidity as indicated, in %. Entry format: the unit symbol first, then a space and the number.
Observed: % 90
